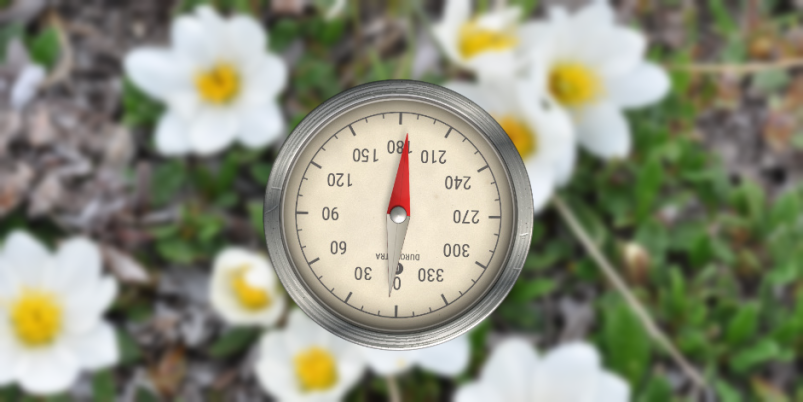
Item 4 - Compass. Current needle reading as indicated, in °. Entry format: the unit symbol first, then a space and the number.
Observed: ° 185
